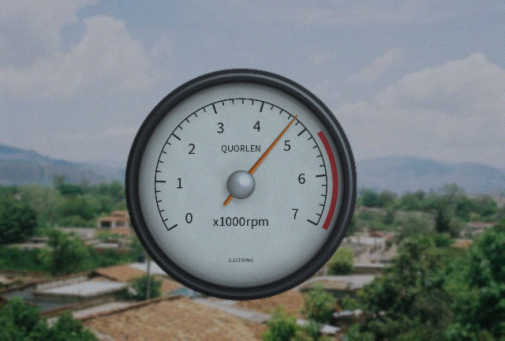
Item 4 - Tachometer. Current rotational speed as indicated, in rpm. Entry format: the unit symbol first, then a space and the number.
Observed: rpm 4700
